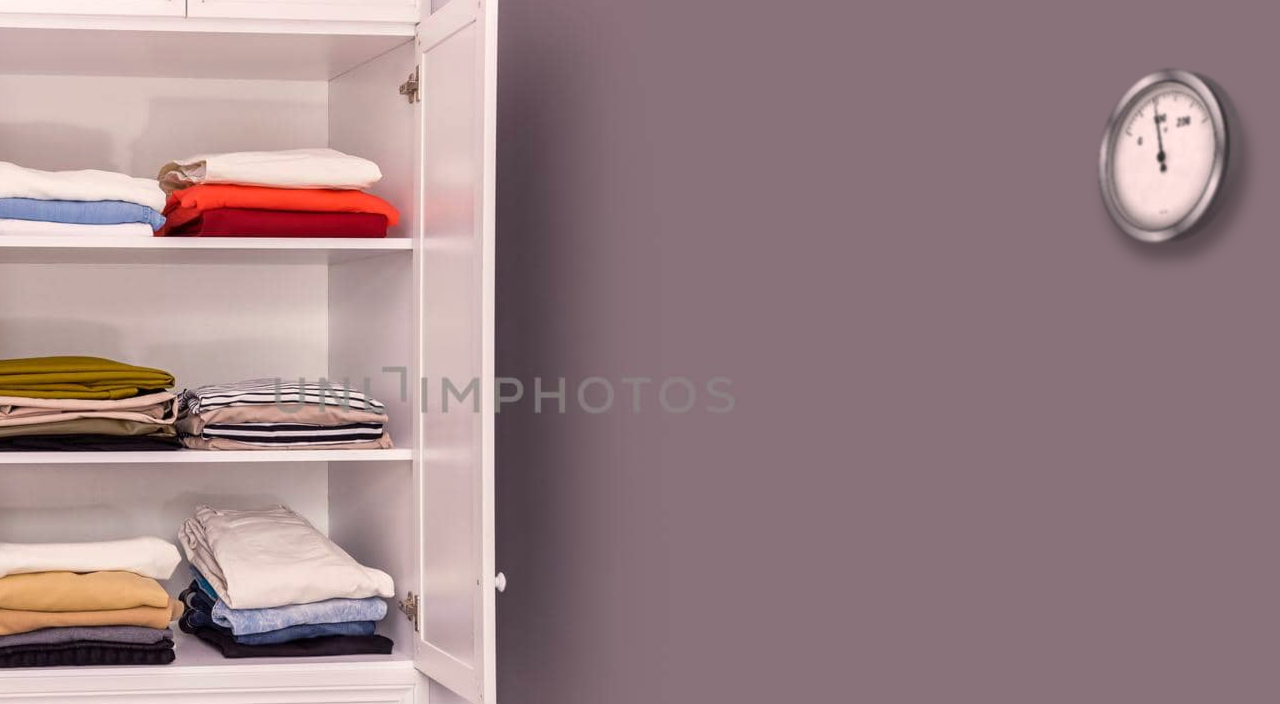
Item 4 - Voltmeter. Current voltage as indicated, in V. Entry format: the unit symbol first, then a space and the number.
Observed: V 100
